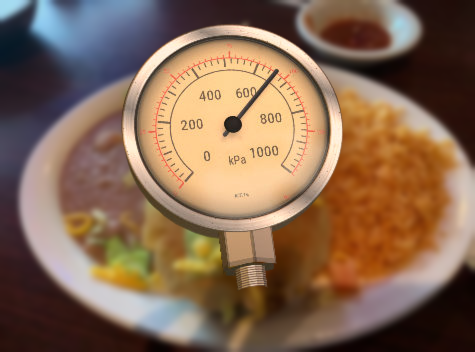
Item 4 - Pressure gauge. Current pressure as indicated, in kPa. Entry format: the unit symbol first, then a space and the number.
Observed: kPa 660
